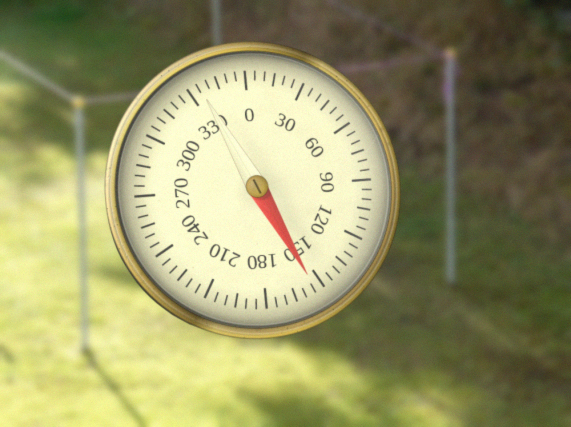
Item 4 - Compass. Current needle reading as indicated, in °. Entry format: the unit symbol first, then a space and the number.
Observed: ° 155
